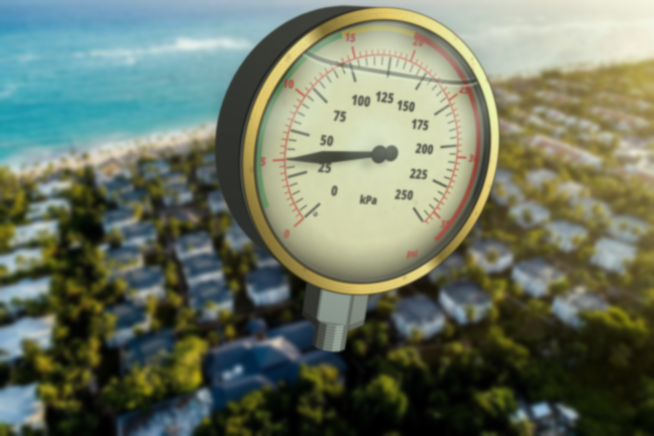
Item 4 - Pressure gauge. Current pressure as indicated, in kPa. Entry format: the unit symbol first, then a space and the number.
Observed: kPa 35
